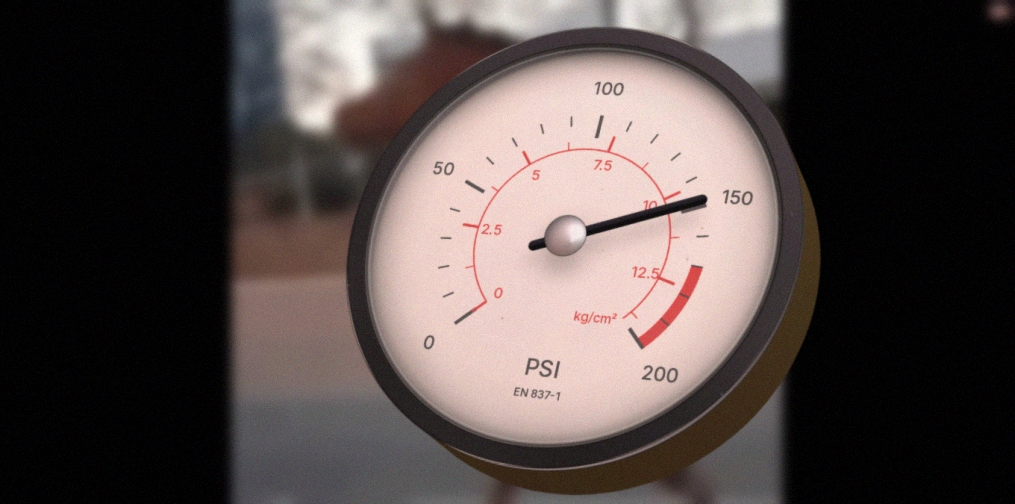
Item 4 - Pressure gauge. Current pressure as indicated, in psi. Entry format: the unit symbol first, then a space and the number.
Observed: psi 150
